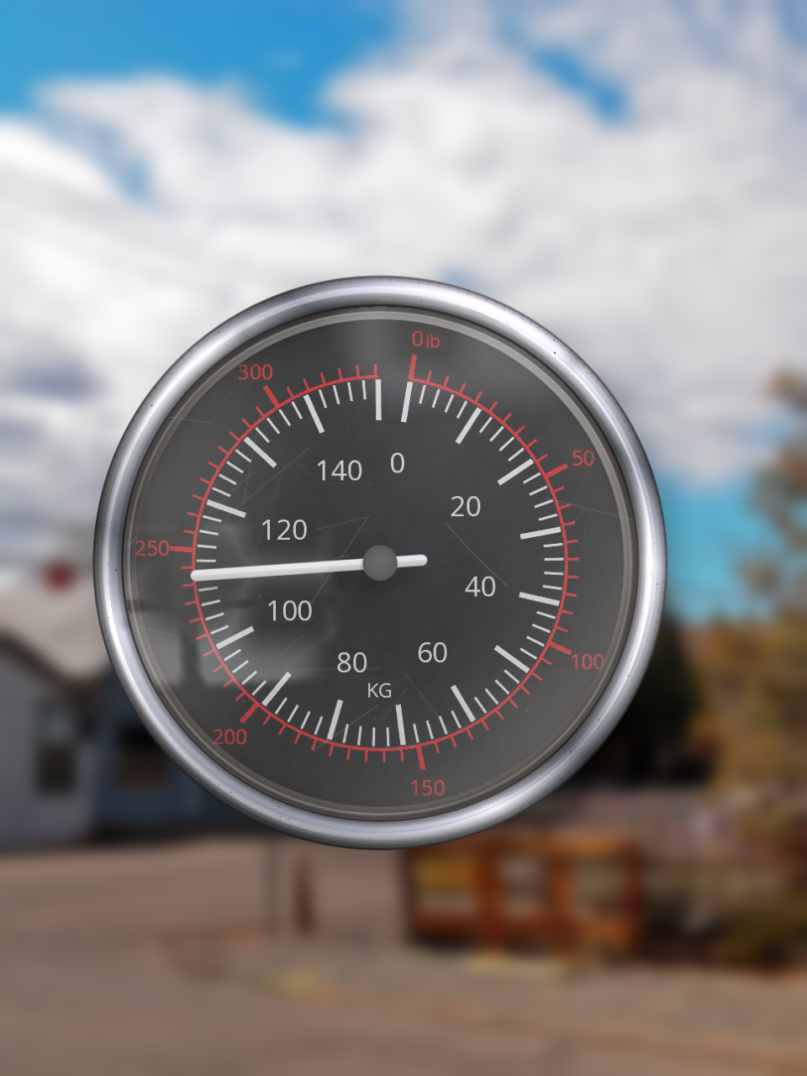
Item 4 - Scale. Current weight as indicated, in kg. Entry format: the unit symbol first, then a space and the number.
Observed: kg 110
